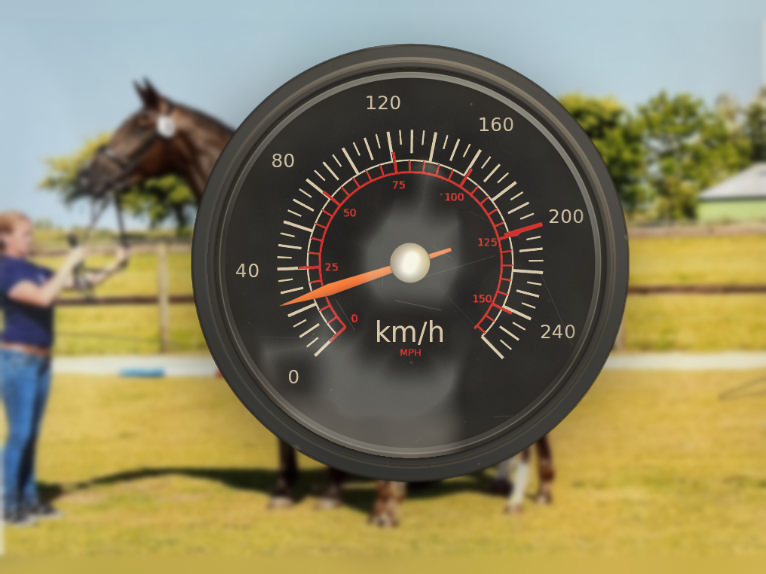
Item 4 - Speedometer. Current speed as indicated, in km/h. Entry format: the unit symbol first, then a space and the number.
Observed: km/h 25
